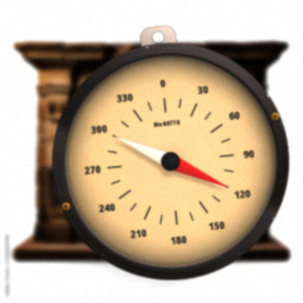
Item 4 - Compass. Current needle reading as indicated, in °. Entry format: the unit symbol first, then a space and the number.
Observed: ° 120
